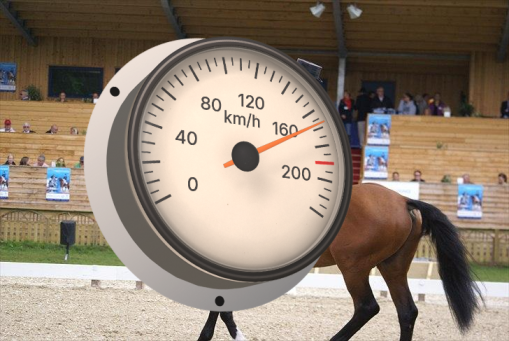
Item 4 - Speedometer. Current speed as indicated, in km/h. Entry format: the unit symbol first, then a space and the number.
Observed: km/h 167.5
